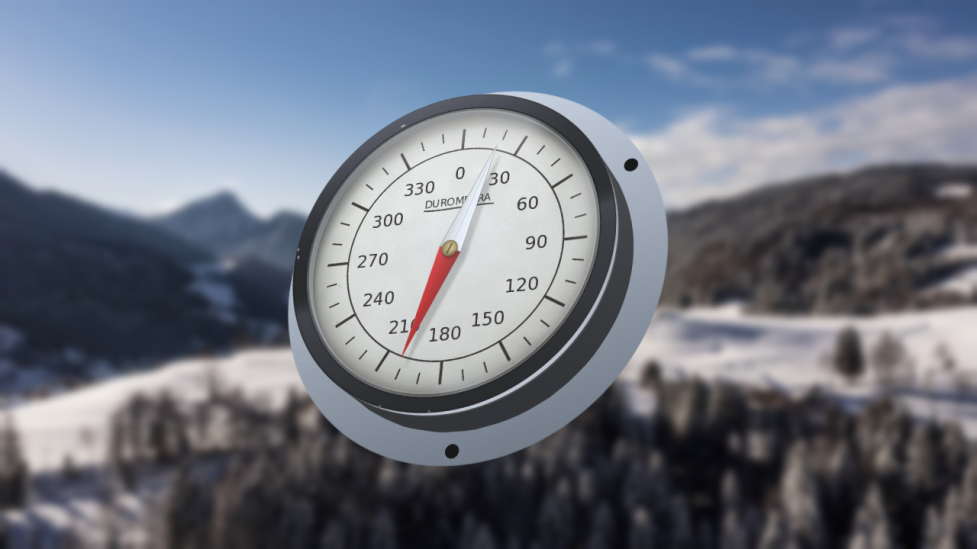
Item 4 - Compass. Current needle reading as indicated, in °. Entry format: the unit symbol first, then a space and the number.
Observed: ° 200
